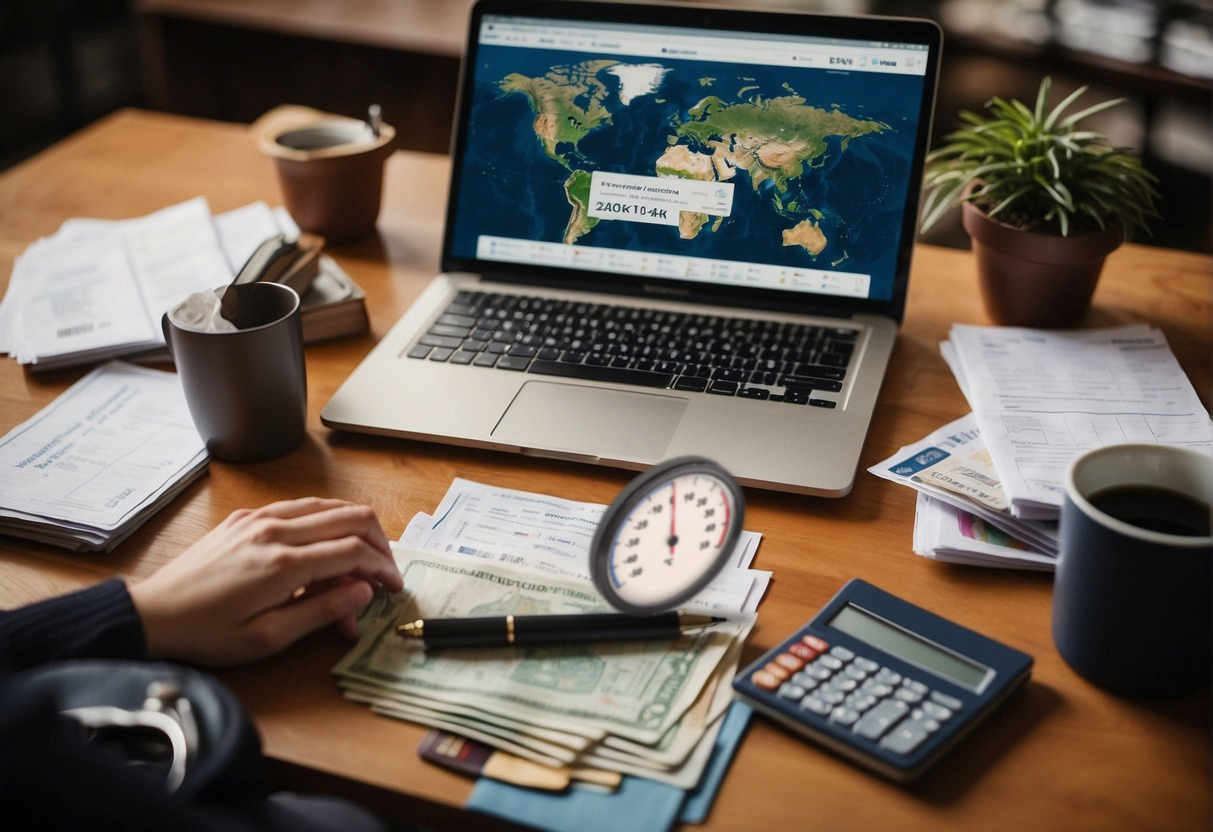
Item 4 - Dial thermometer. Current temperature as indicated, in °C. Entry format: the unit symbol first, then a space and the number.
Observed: °C 0
